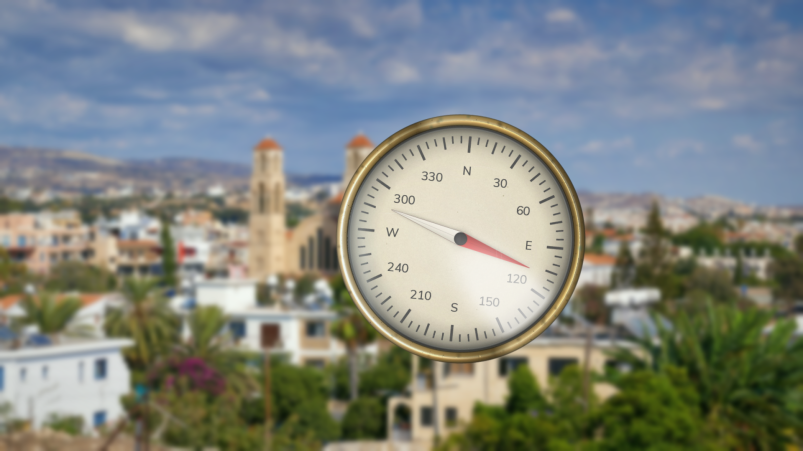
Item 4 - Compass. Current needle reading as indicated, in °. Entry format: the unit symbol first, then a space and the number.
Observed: ° 107.5
